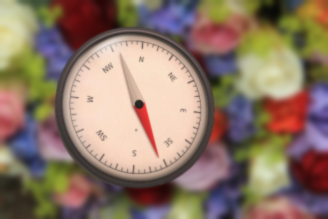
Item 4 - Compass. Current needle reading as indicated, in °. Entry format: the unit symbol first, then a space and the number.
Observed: ° 155
